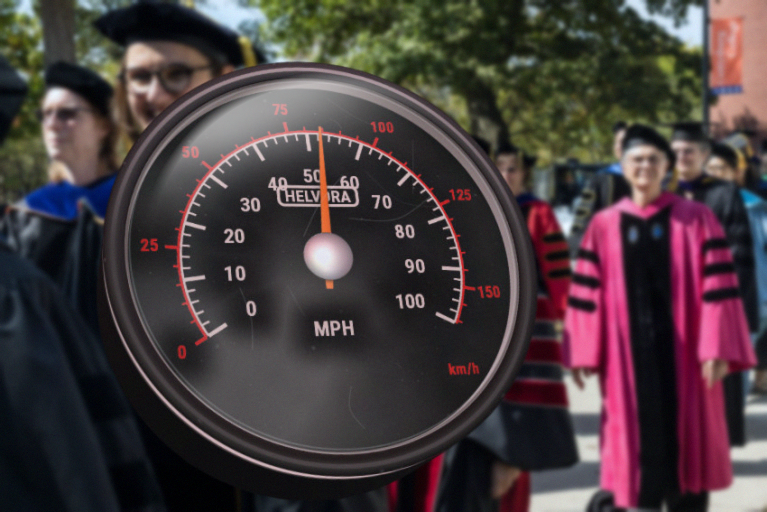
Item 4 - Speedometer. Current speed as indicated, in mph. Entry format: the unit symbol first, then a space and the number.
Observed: mph 52
